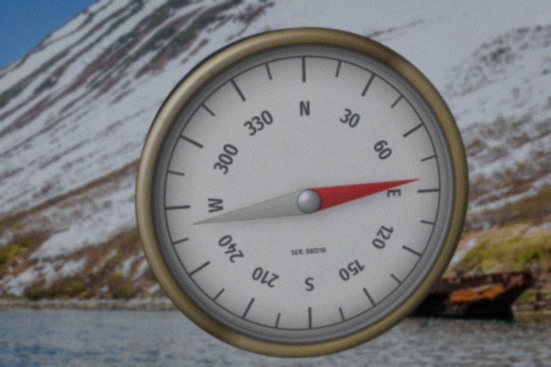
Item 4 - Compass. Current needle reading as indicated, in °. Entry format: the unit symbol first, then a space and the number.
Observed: ° 82.5
